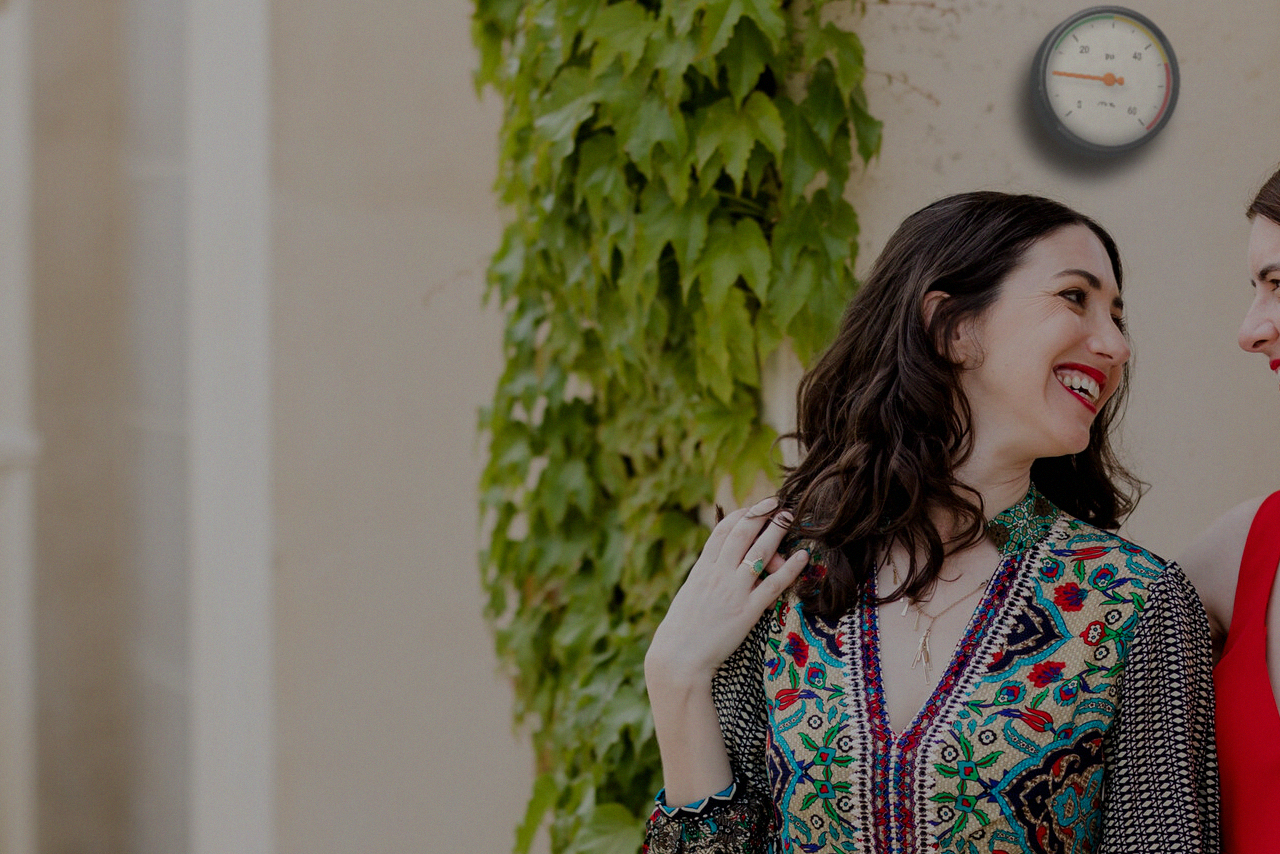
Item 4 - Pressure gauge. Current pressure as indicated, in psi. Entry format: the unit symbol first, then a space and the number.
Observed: psi 10
